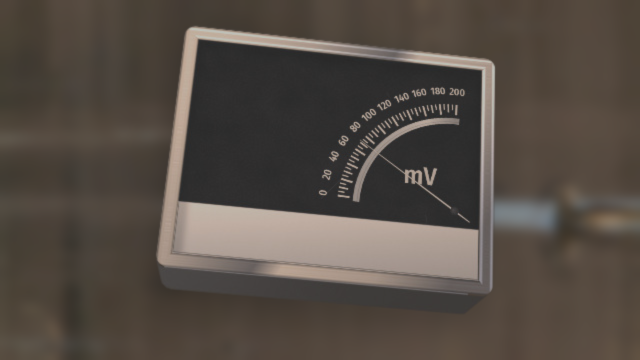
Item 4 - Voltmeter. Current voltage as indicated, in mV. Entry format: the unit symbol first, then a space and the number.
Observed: mV 70
